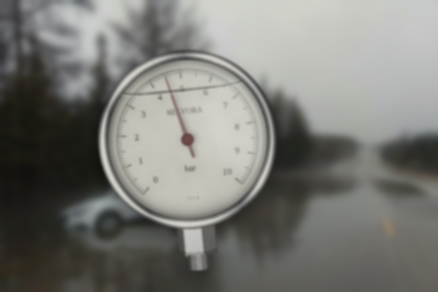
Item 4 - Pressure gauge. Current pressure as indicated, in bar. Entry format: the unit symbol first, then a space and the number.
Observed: bar 4.5
